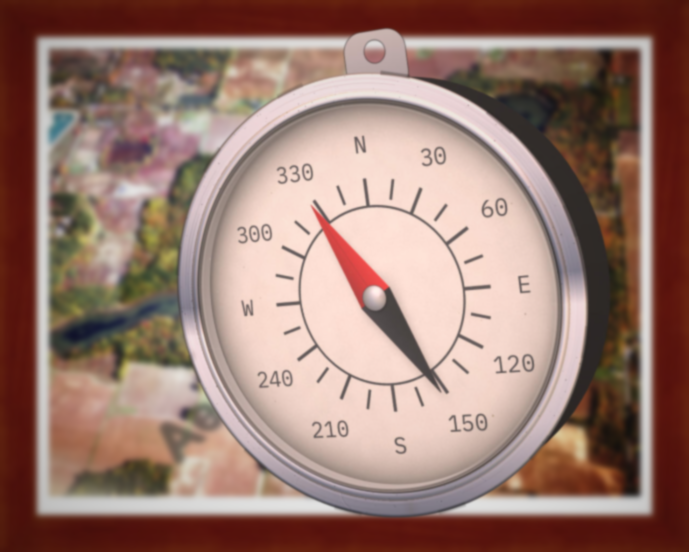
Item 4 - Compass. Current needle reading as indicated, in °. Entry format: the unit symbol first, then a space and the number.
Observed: ° 330
